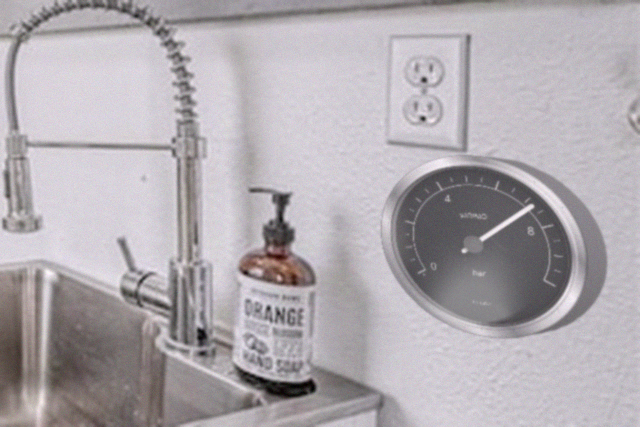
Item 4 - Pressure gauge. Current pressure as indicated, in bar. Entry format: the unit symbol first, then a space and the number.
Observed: bar 7.25
